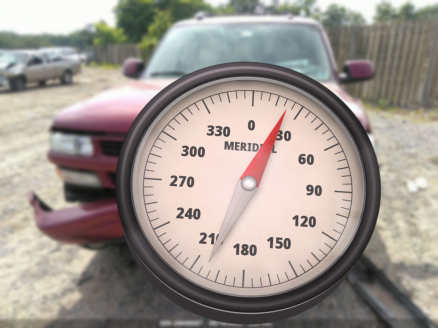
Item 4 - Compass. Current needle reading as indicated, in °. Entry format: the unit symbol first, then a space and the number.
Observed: ° 22.5
